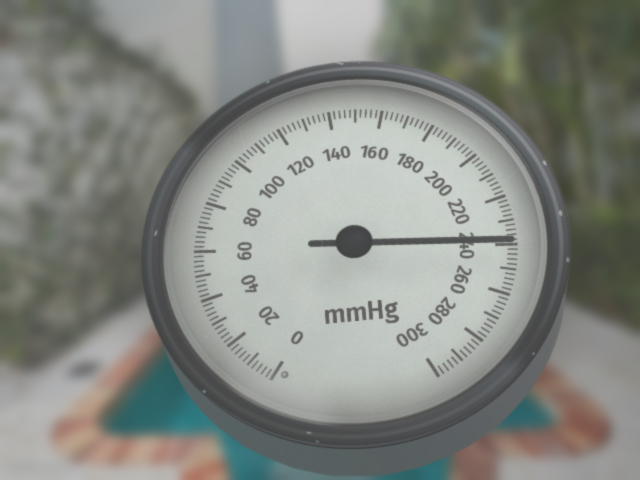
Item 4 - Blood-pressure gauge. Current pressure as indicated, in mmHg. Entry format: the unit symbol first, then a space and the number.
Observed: mmHg 240
